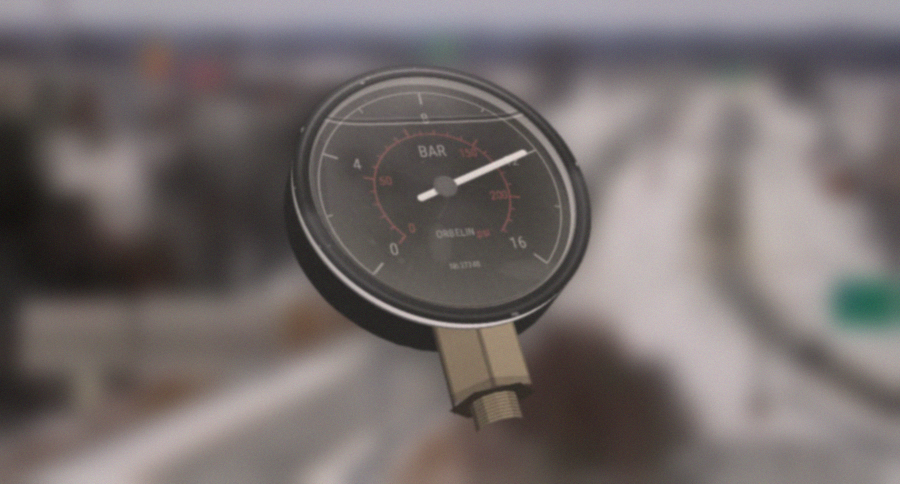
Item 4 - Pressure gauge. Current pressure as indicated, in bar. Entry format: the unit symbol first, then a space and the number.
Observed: bar 12
